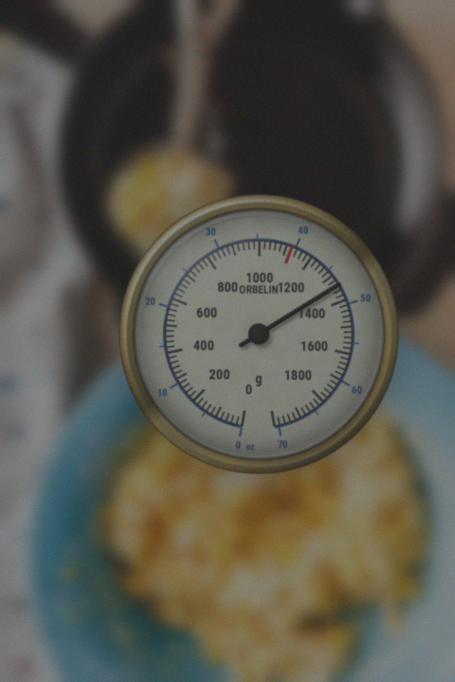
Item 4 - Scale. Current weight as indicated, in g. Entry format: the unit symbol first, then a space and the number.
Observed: g 1340
